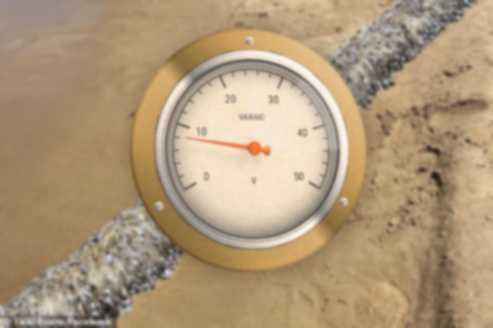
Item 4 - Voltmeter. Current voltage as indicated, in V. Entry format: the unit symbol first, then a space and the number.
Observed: V 8
